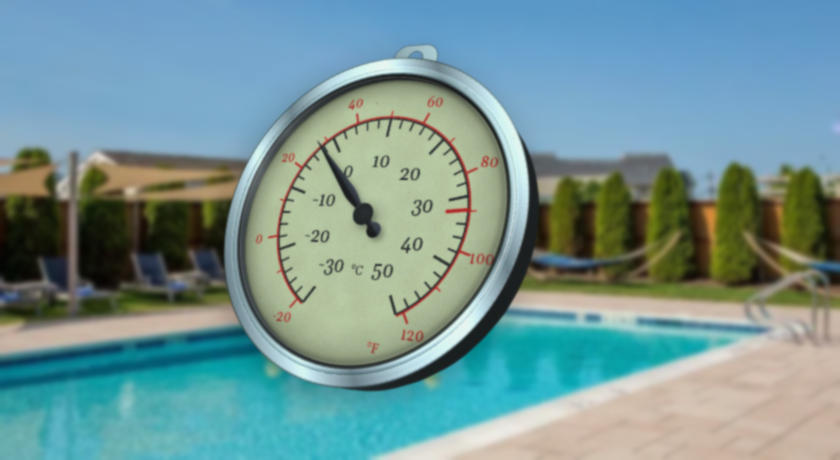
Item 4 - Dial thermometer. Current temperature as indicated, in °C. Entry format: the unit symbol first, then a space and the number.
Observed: °C -2
